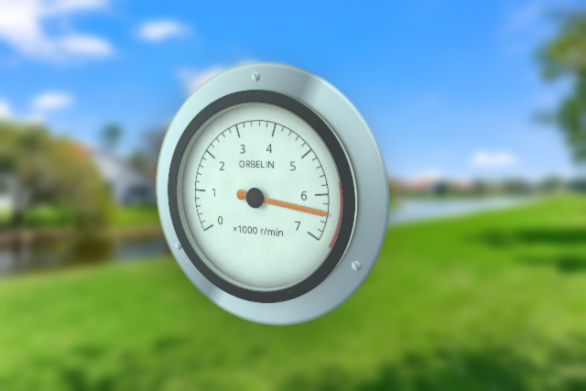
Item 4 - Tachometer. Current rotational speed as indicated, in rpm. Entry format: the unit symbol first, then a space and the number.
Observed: rpm 6400
